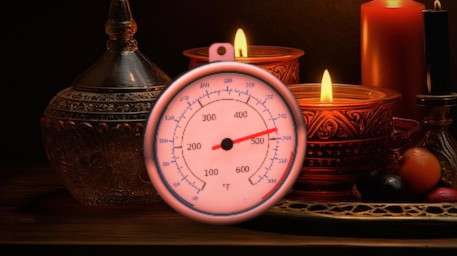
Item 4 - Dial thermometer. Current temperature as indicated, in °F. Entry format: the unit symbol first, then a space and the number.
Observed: °F 480
